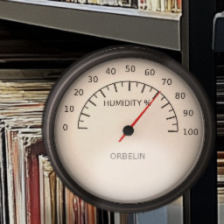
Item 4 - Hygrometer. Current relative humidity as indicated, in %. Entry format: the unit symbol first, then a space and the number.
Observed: % 70
